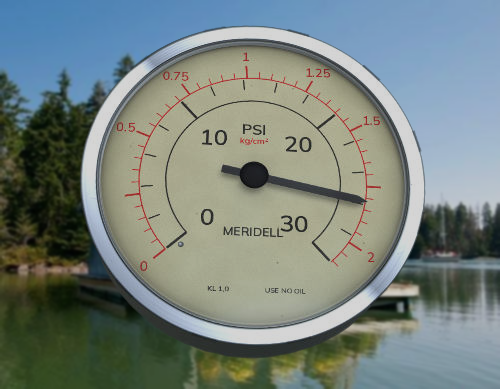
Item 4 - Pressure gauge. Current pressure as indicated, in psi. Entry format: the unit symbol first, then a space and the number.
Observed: psi 26
